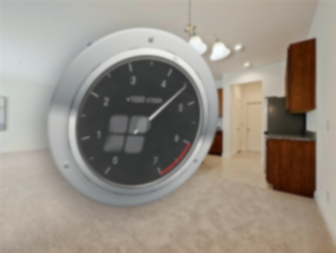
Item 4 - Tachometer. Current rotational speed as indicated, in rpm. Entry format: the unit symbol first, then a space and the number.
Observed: rpm 4500
